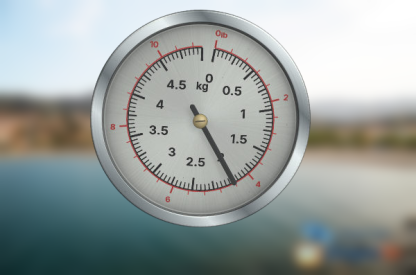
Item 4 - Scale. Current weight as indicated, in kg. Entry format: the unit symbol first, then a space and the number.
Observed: kg 2
